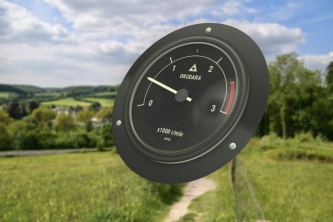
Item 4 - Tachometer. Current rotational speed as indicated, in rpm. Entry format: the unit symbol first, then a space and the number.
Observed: rpm 500
